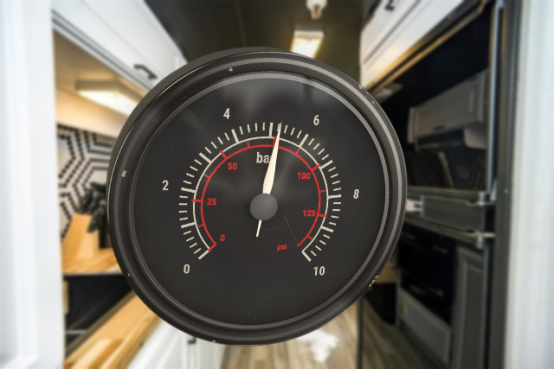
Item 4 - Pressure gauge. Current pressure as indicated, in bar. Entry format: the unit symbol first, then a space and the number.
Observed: bar 5.2
